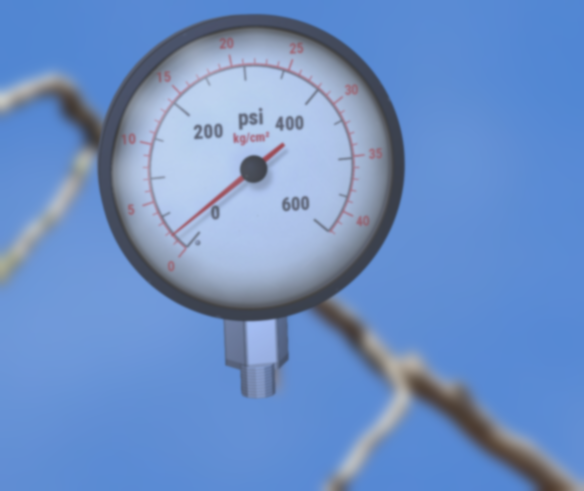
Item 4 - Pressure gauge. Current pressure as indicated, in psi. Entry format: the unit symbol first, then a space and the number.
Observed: psi 25
